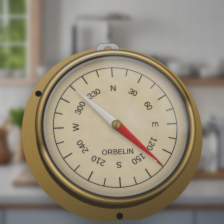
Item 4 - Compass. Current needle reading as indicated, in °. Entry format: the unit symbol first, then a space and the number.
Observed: ° 135
